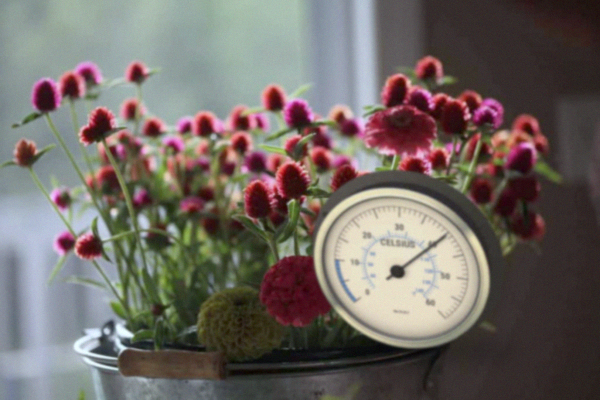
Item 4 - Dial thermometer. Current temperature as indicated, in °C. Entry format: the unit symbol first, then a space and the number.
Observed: °C 40
